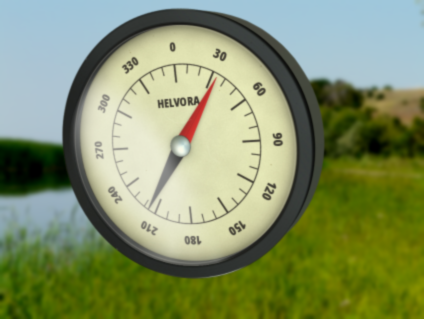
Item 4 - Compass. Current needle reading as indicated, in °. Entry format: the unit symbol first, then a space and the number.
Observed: ° 35
